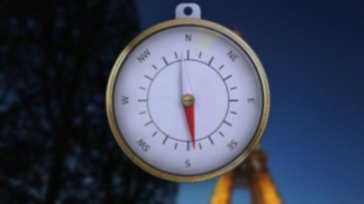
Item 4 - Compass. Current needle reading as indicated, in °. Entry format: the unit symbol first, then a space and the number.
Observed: ° 172.5
